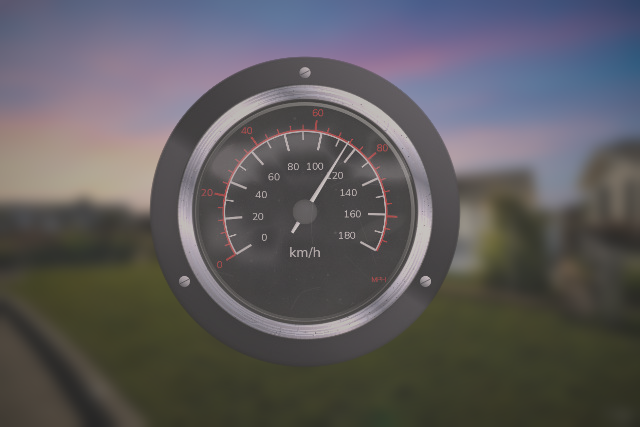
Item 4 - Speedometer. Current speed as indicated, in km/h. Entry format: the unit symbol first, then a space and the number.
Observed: km/h 115
